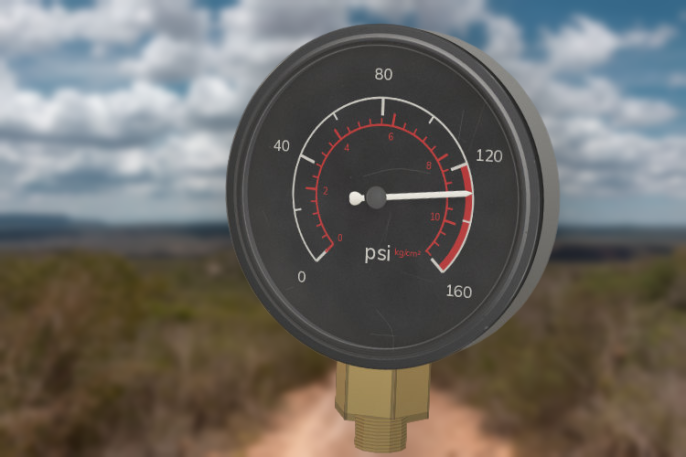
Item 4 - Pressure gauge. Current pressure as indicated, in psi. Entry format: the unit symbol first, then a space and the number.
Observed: psi 130
